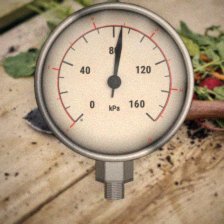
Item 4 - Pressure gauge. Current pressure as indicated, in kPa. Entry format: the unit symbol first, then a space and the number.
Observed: kPa 85
